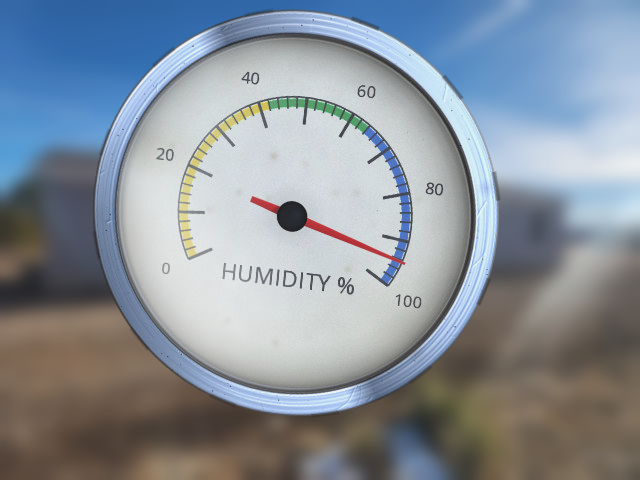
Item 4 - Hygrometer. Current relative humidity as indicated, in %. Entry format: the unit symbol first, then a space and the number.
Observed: % 94
